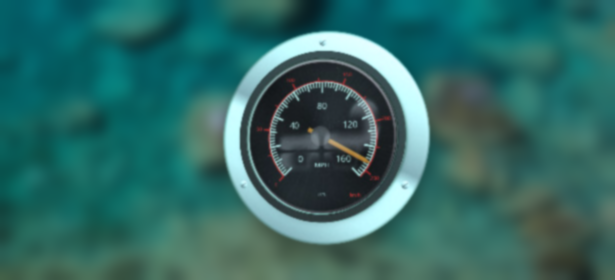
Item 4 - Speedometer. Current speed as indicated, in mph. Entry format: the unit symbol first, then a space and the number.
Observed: mph 150
